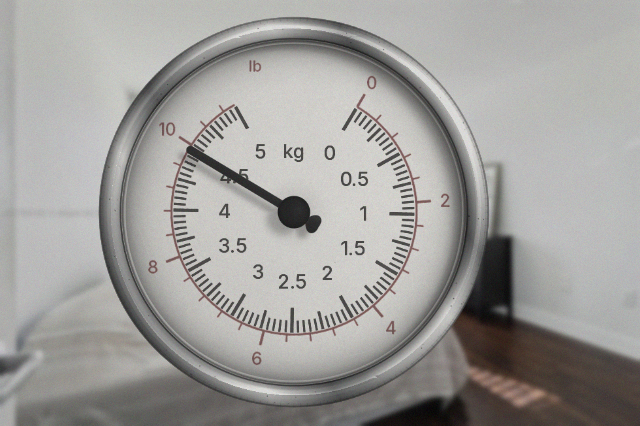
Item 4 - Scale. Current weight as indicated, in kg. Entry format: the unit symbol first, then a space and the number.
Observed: kg 4.5
